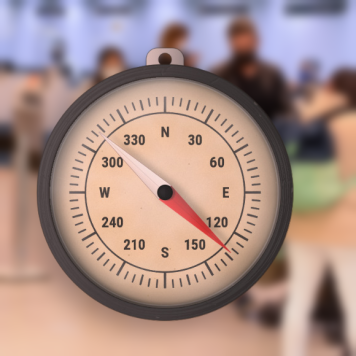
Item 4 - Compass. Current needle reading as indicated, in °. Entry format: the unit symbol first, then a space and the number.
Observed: ° 132.5
